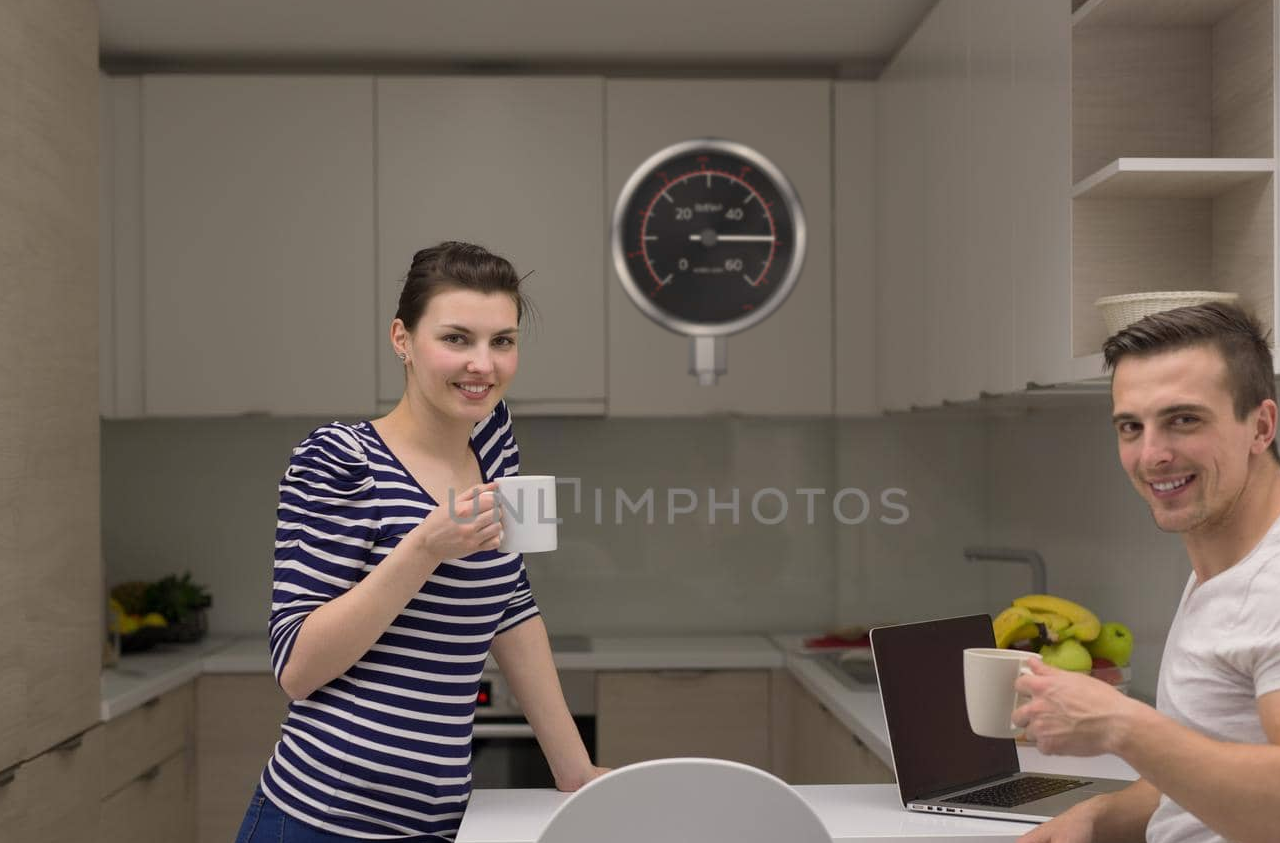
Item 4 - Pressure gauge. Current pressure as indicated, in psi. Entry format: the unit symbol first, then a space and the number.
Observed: psi 50
